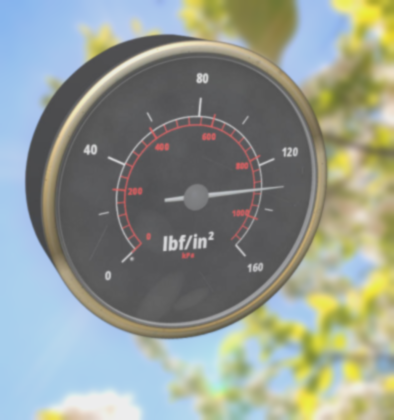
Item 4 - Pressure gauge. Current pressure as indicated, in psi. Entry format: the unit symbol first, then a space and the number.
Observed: psi 130
